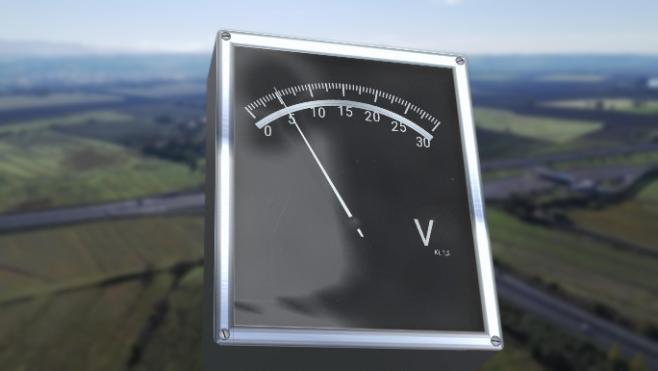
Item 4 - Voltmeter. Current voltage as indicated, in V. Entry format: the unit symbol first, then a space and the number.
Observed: V 5
